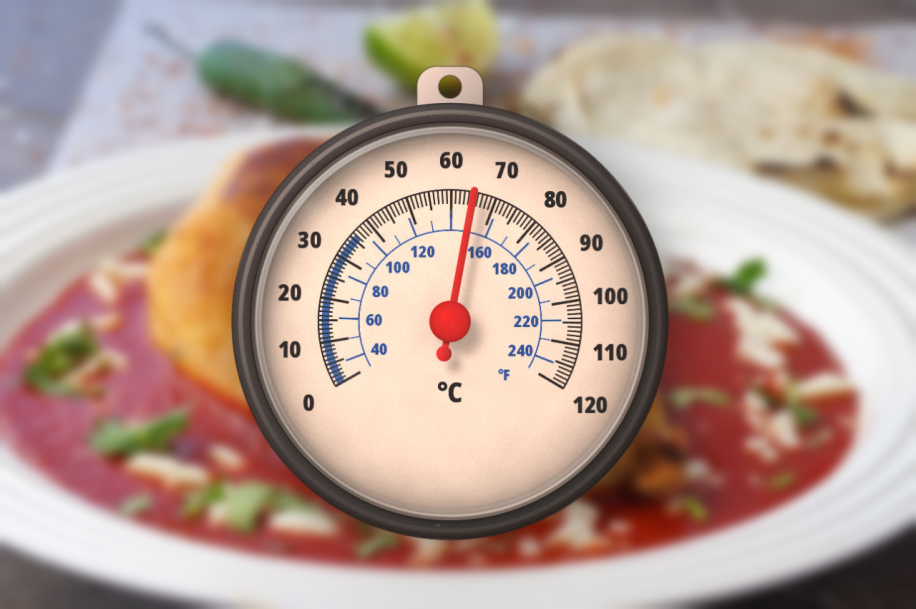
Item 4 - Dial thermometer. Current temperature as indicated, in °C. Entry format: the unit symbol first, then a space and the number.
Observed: °C 65
